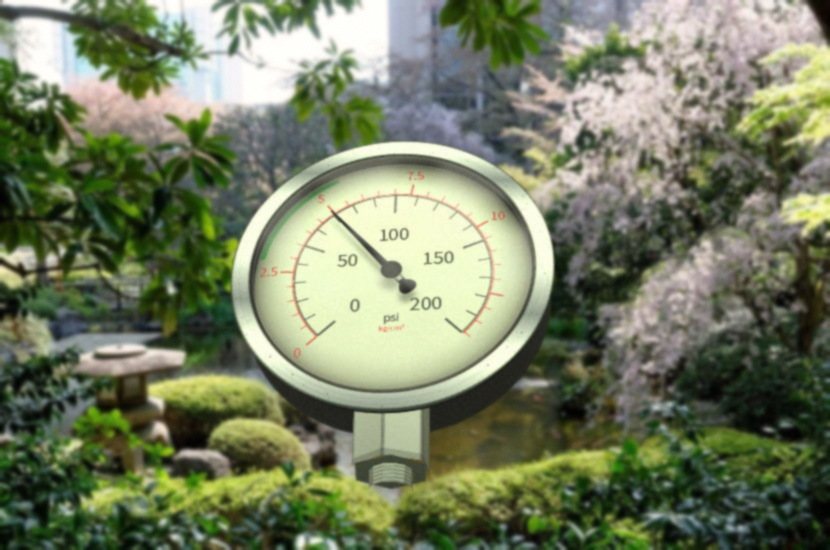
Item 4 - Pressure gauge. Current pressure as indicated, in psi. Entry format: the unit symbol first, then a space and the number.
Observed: psi 70
